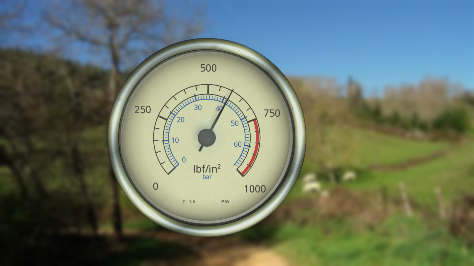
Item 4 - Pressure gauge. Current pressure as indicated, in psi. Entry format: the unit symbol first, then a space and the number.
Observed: psi 600
